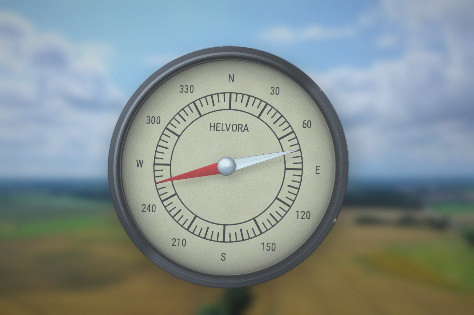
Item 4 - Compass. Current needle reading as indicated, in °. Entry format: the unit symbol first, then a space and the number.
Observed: ° 255
